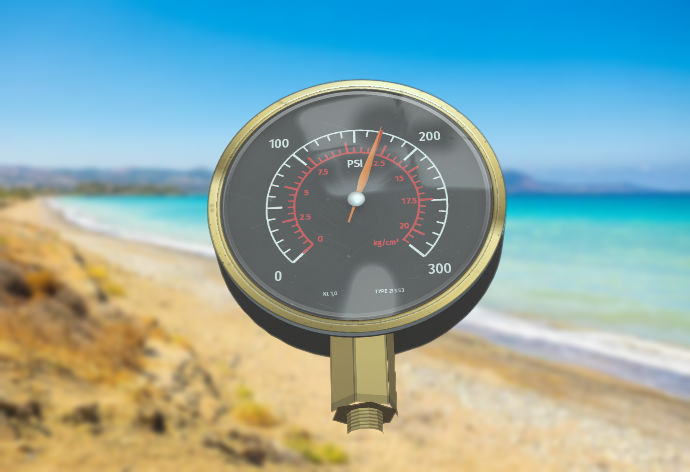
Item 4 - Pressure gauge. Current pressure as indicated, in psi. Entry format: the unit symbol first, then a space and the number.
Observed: psi 170
